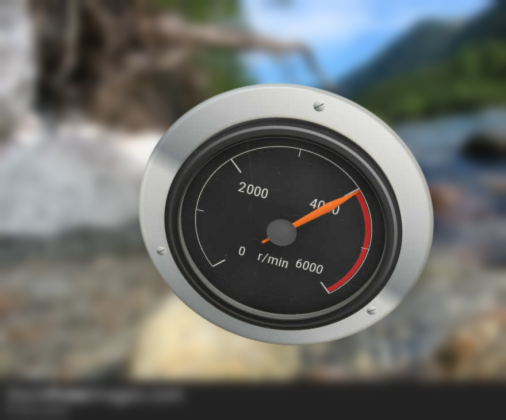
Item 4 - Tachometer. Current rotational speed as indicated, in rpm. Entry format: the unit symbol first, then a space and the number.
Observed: rpm 4000
